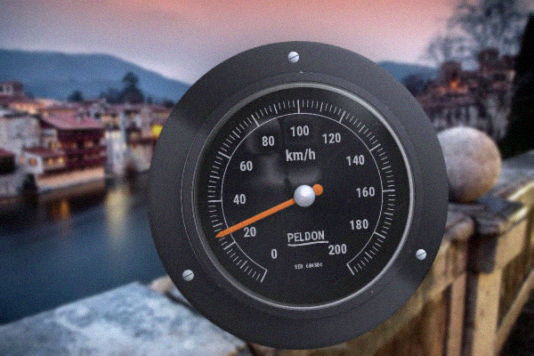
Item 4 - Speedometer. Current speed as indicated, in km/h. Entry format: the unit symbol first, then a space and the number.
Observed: km/h 26
